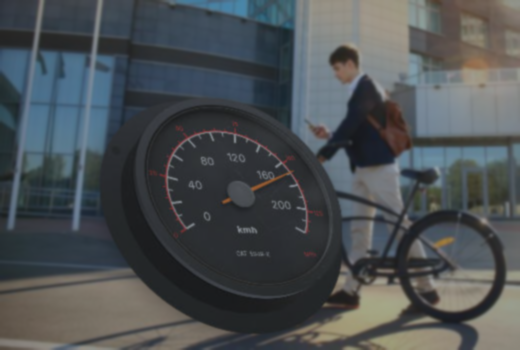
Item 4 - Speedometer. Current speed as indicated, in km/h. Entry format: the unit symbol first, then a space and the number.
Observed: km/h 170
